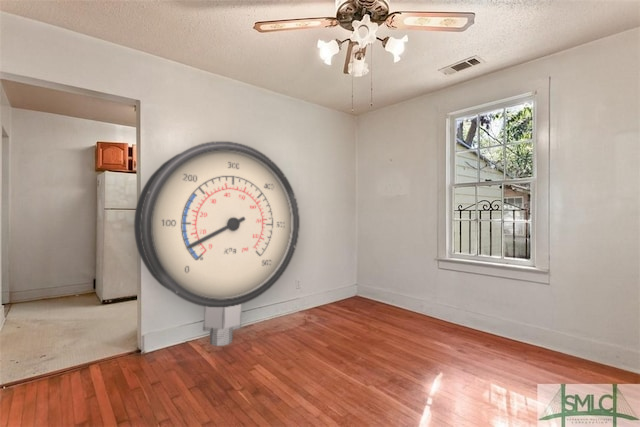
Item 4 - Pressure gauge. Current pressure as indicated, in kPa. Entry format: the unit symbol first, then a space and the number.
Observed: kPa 40
